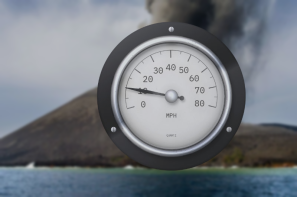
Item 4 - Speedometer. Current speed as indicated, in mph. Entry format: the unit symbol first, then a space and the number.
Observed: mph 10
